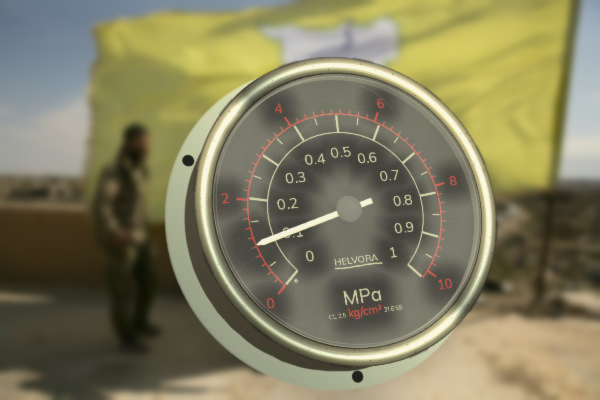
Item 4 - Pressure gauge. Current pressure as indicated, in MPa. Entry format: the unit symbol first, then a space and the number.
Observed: MPa 0.1
